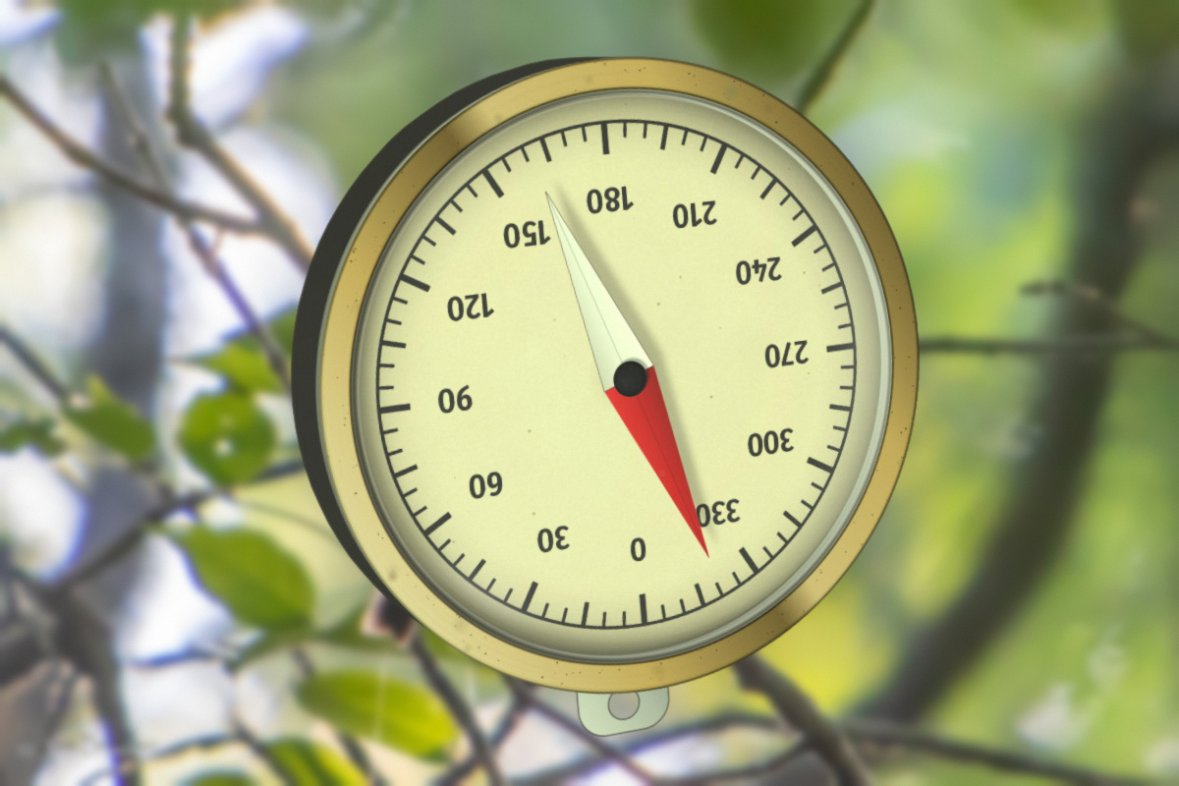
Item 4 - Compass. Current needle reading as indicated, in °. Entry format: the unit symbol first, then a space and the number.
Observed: ° 340
